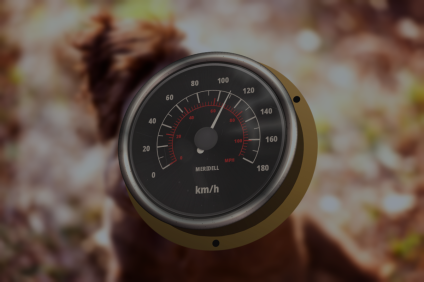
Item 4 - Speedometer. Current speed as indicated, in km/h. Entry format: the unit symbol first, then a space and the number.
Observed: km/h 110
